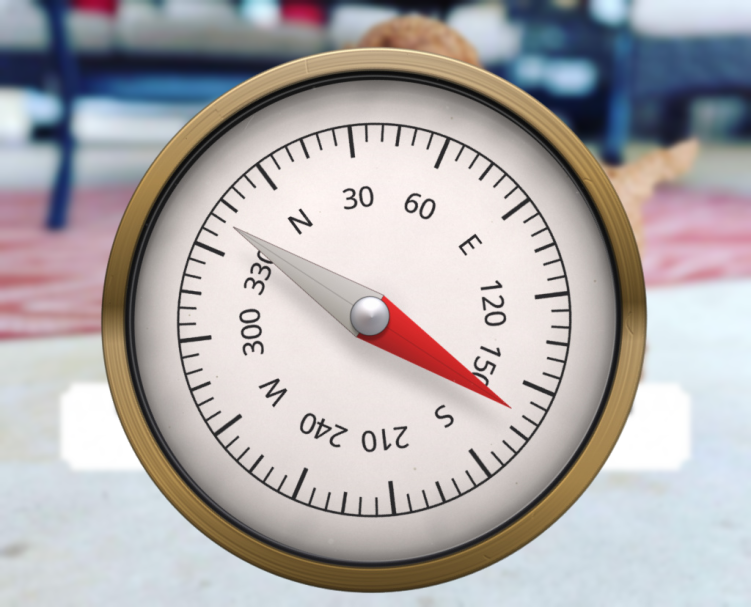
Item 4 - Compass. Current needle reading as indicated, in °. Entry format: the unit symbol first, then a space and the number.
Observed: ° 160
